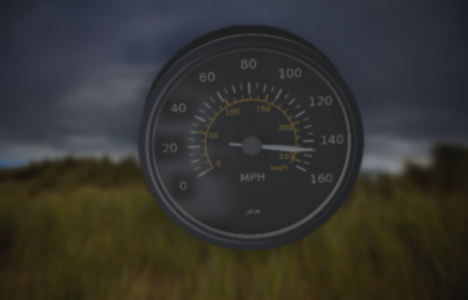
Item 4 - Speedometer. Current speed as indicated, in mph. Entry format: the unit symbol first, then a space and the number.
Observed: mph 145
